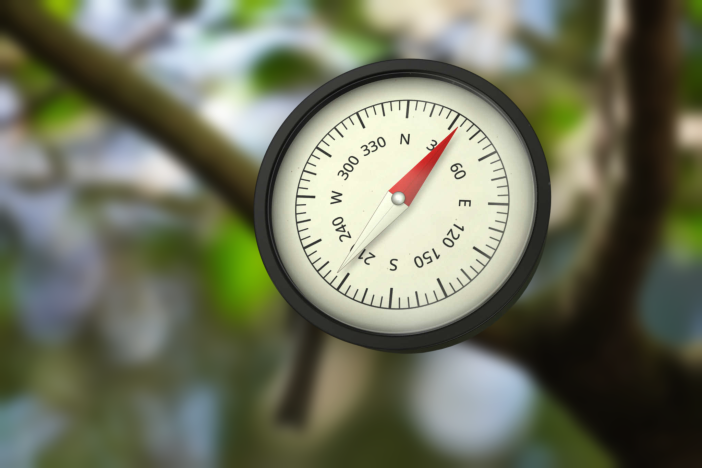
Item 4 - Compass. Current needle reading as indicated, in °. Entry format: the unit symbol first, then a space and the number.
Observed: ° 35
